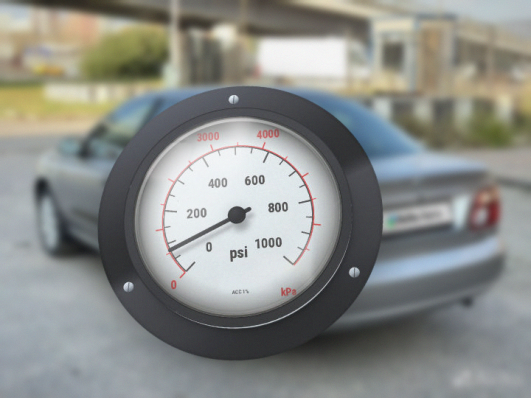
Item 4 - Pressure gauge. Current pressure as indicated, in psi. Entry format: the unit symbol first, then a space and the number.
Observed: psi 75
